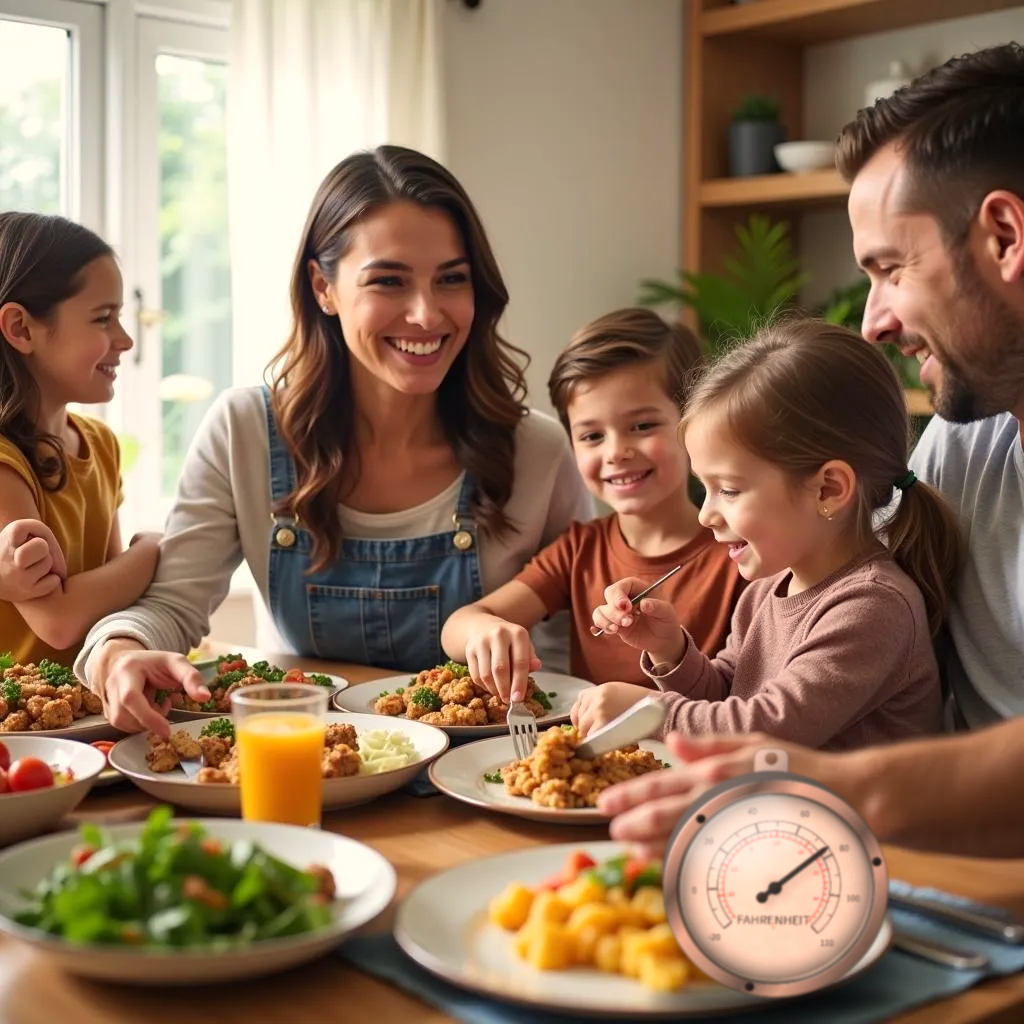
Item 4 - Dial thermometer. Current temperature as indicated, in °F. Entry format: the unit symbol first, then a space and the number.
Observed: °F 75
